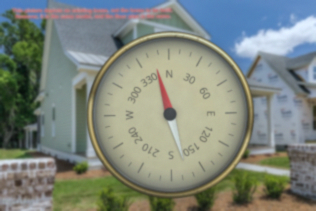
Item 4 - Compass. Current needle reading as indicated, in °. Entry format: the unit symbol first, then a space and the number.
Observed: ° 345
